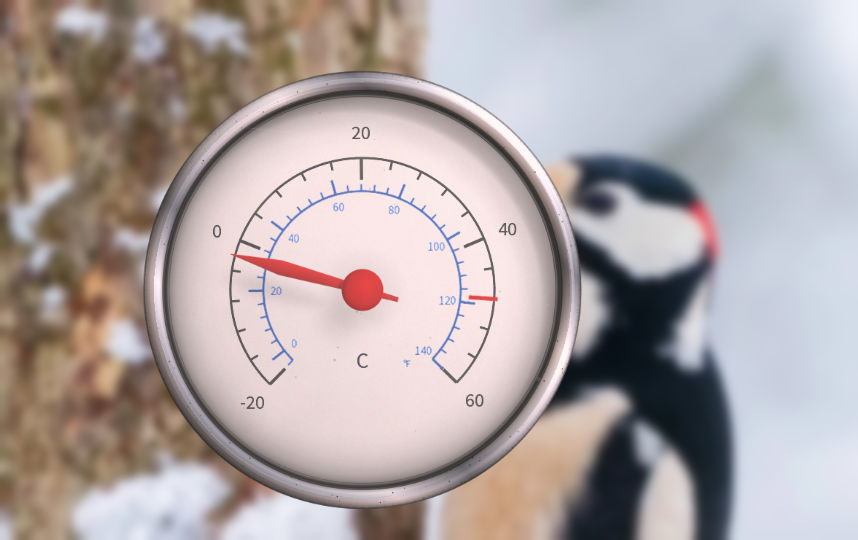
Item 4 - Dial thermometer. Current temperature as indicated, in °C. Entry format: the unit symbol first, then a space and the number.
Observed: °C -2
